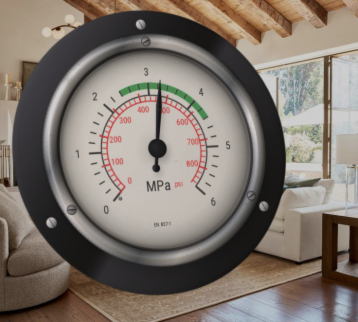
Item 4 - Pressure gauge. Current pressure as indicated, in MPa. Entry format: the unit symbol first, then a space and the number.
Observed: MPa 3.2
